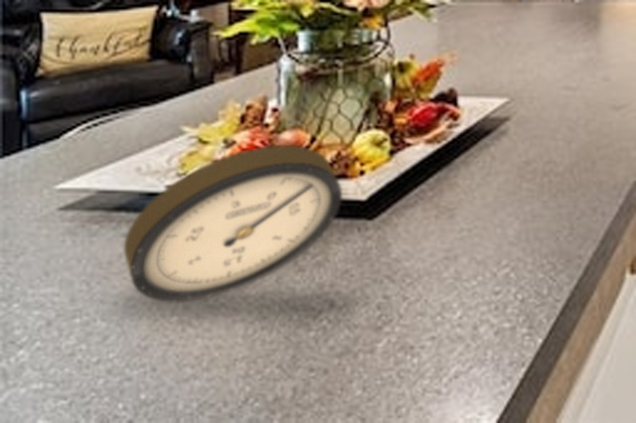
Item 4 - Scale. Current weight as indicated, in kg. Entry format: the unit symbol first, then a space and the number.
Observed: kg 0.25
